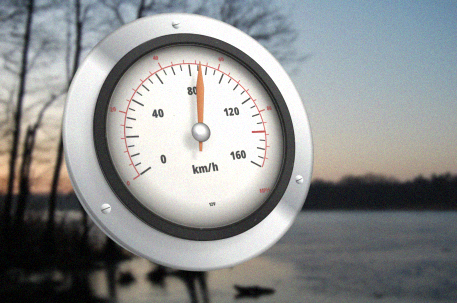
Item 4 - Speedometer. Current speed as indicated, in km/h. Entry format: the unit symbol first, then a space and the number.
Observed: km/h 85
